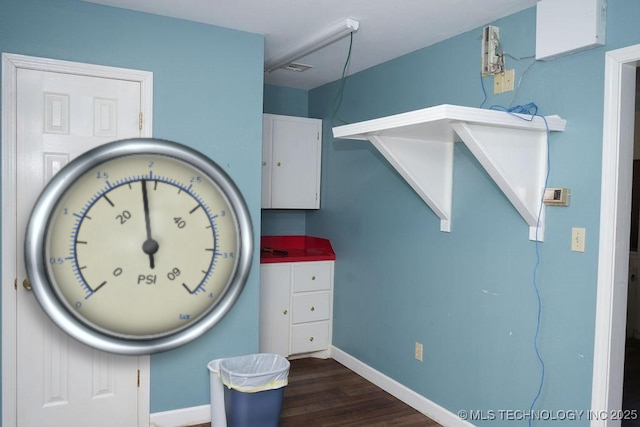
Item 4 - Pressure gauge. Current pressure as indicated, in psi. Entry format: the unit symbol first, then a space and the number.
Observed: psi 27.5
